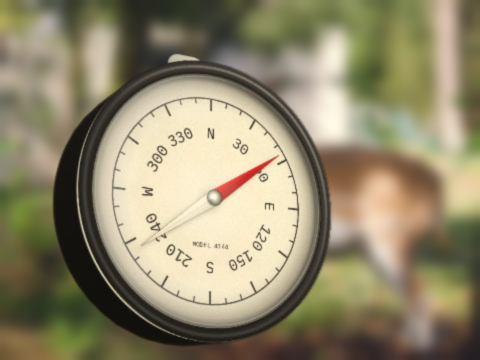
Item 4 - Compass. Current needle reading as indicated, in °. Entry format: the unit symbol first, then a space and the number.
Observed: ° 55
